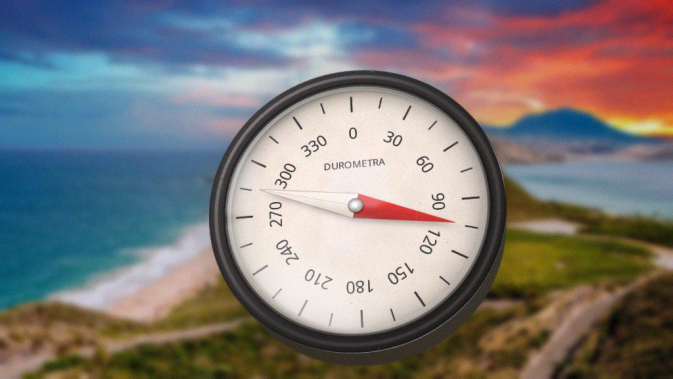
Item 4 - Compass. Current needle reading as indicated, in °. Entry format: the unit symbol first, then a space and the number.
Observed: ° 105
